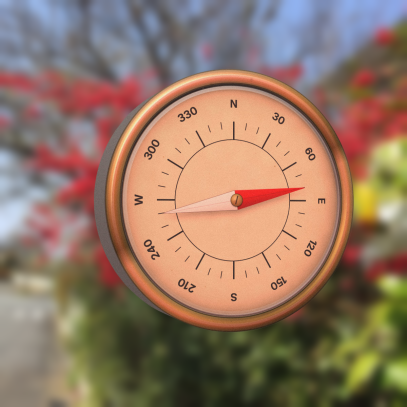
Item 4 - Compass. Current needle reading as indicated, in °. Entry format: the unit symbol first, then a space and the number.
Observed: ° 80
